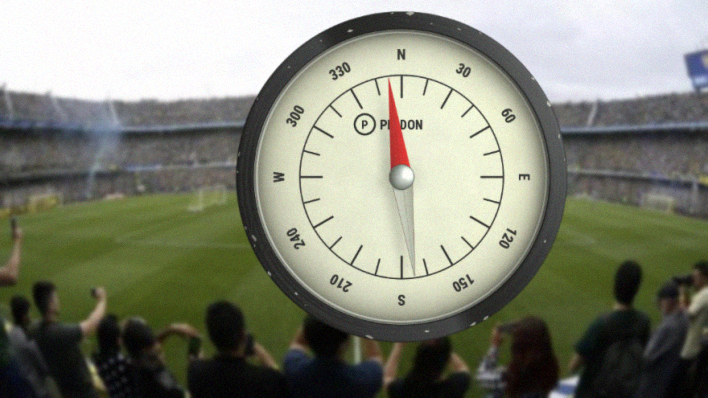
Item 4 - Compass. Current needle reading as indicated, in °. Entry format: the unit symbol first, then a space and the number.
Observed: ° 352.5
